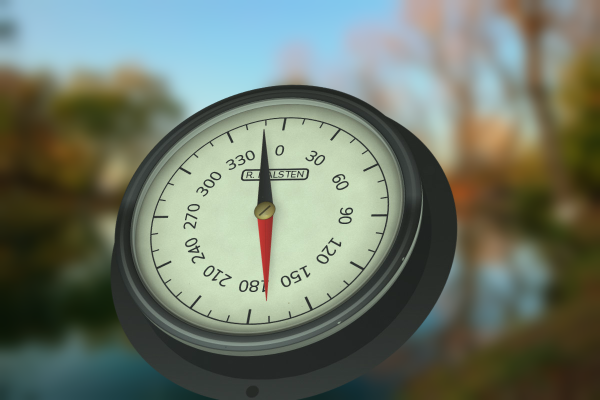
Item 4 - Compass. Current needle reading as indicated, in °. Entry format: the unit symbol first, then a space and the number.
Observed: ° 170
